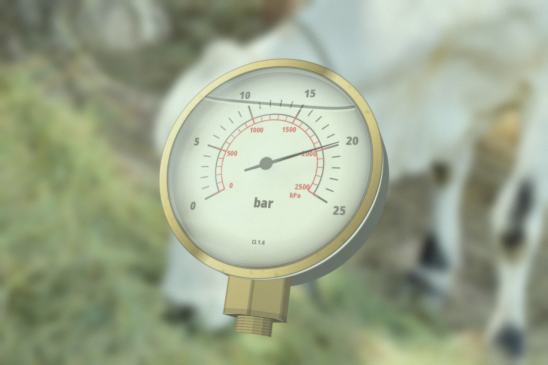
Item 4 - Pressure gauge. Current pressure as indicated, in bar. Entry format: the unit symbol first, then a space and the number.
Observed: bar 20
